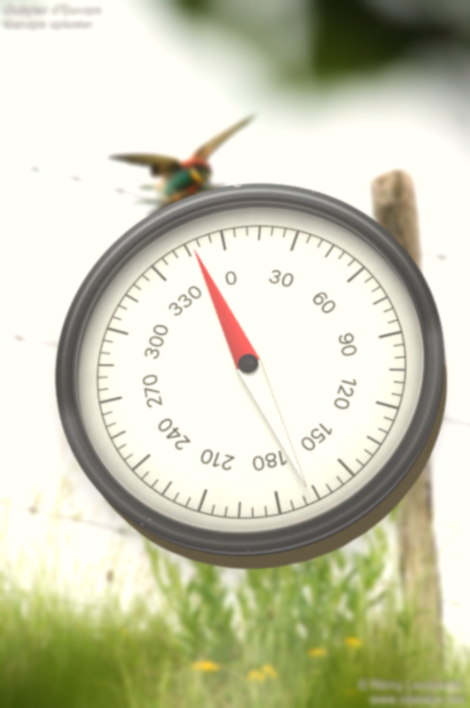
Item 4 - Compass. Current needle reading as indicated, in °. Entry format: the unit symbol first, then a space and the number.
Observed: ° 347.5
